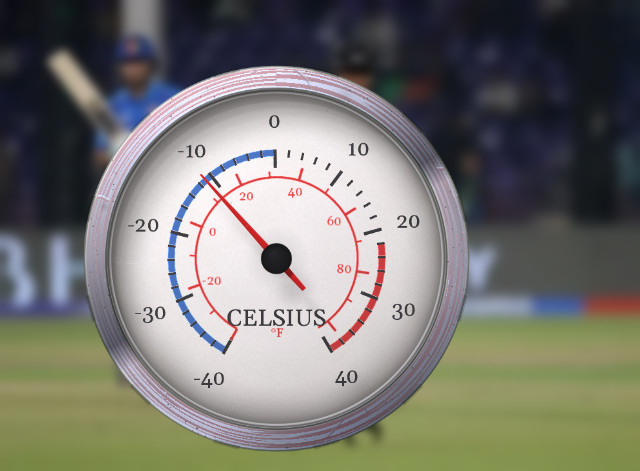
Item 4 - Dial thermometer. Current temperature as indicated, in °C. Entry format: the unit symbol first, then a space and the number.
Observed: °C -11
